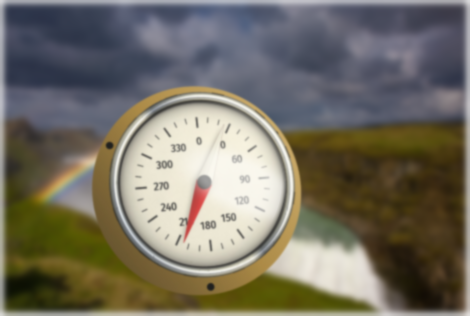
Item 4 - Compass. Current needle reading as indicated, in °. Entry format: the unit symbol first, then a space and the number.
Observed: ° 205
